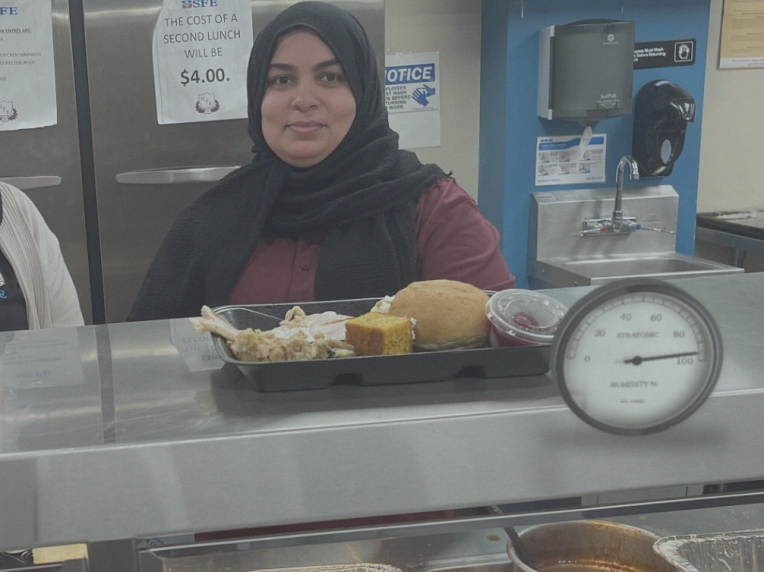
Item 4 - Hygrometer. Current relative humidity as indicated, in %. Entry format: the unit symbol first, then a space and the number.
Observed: % 95
